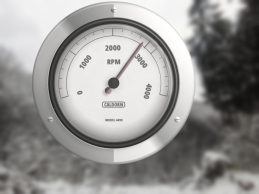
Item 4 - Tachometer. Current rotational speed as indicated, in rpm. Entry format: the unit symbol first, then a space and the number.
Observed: rpm 2700
